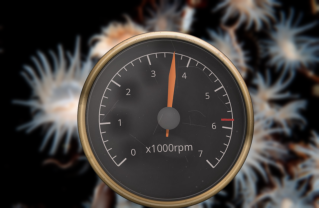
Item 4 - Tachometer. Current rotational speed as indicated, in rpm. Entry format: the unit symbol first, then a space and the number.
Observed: rpm 3600
